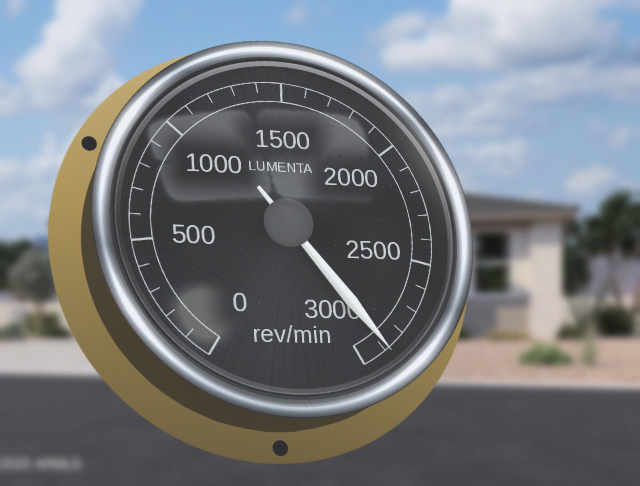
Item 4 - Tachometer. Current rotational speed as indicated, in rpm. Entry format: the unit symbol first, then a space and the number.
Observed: rpm 2900
